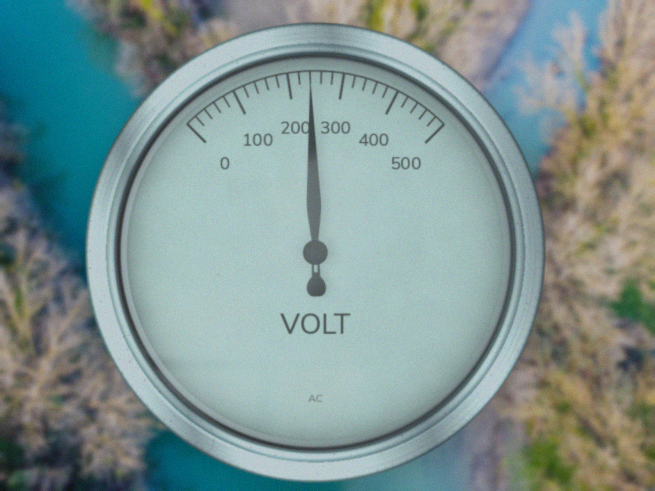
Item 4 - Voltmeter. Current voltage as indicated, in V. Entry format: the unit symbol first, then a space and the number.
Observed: V 240
